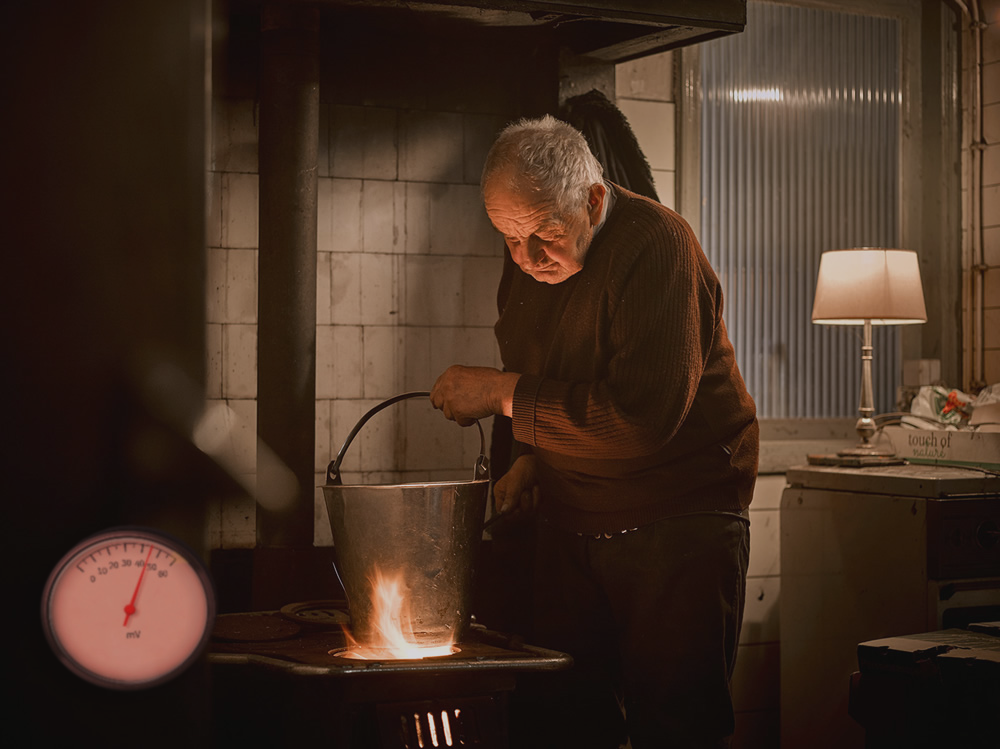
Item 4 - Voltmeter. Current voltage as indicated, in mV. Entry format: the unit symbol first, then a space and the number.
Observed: mV 45
